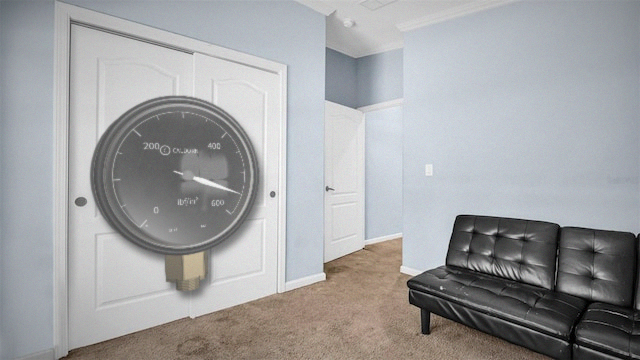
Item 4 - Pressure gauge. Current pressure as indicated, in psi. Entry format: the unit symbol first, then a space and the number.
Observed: psi 550
